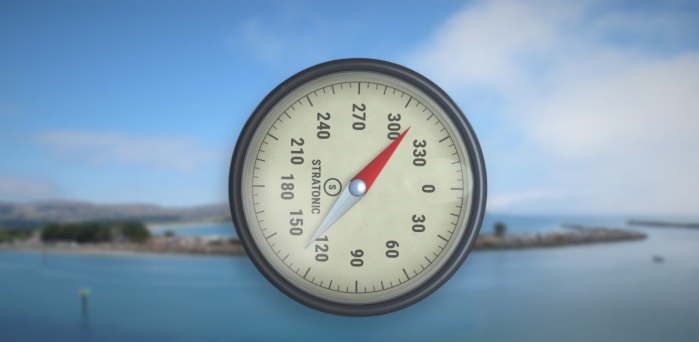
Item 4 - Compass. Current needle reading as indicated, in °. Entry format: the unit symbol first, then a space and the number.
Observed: ° 310
